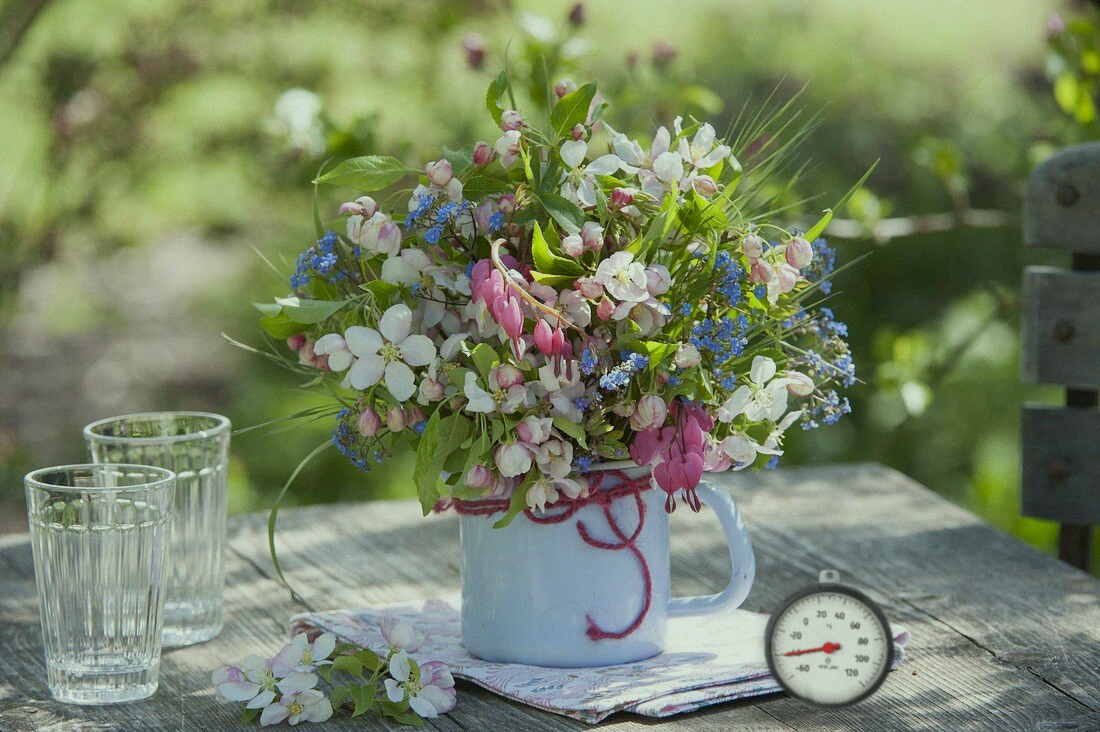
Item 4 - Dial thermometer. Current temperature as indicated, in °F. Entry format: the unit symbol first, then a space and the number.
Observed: °F -40
